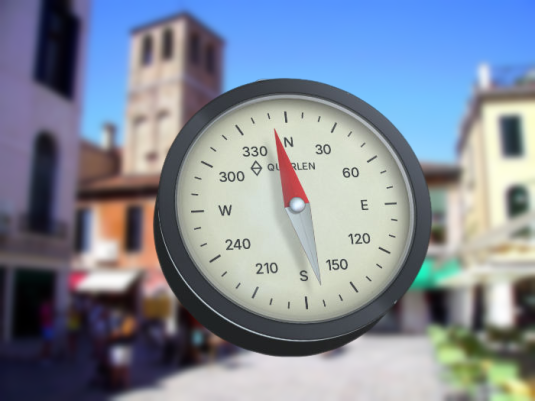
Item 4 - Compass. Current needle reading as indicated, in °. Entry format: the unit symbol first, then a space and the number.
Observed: ° 350
